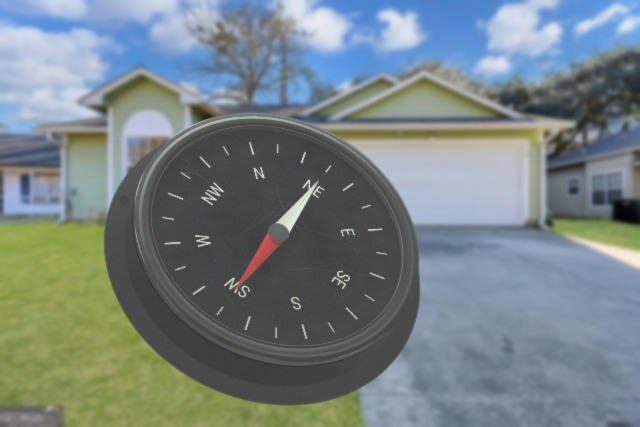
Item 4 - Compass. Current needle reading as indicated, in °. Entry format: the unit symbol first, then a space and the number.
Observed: ° 225
